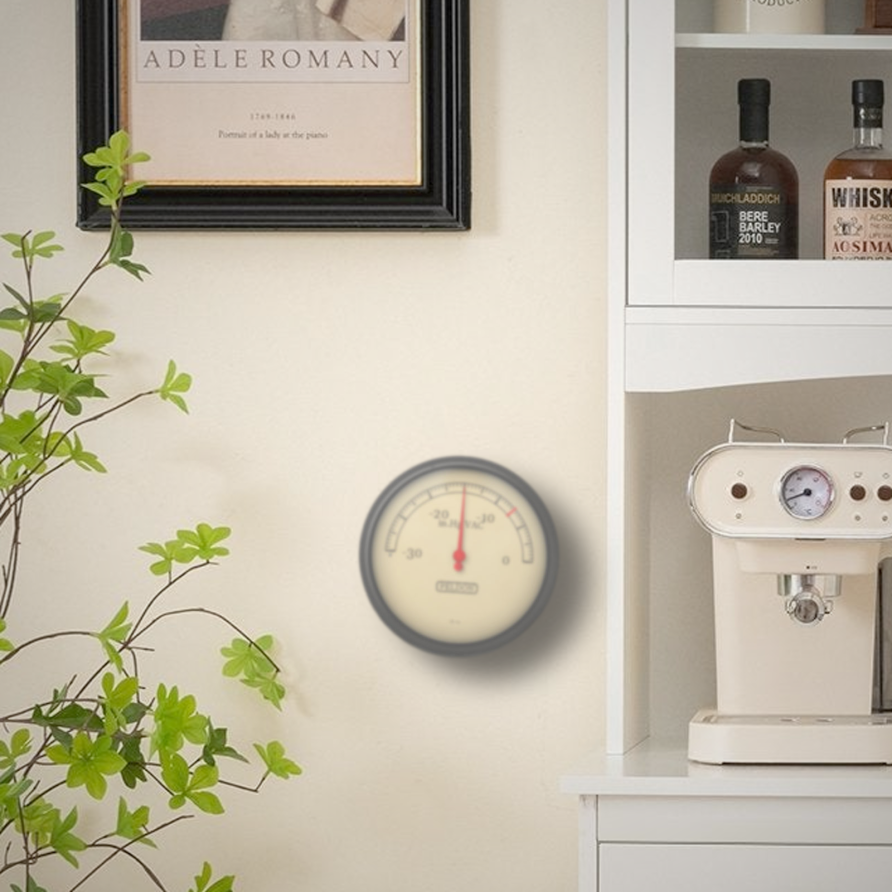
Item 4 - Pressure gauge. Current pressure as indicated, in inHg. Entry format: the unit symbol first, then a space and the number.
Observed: inHg -15
